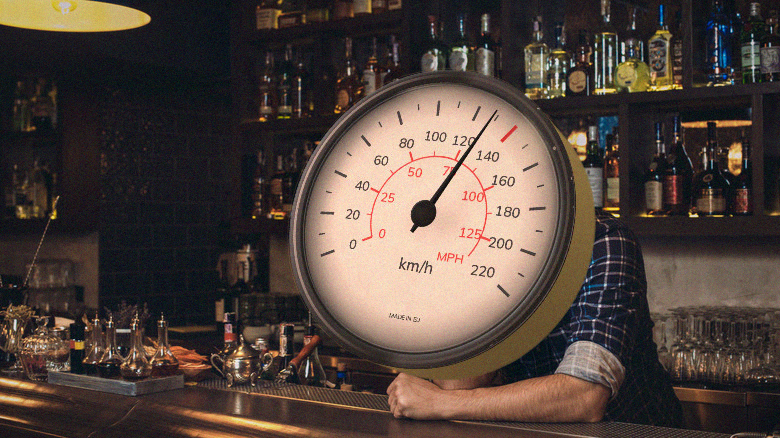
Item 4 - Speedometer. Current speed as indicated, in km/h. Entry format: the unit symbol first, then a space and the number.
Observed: km/h 130
